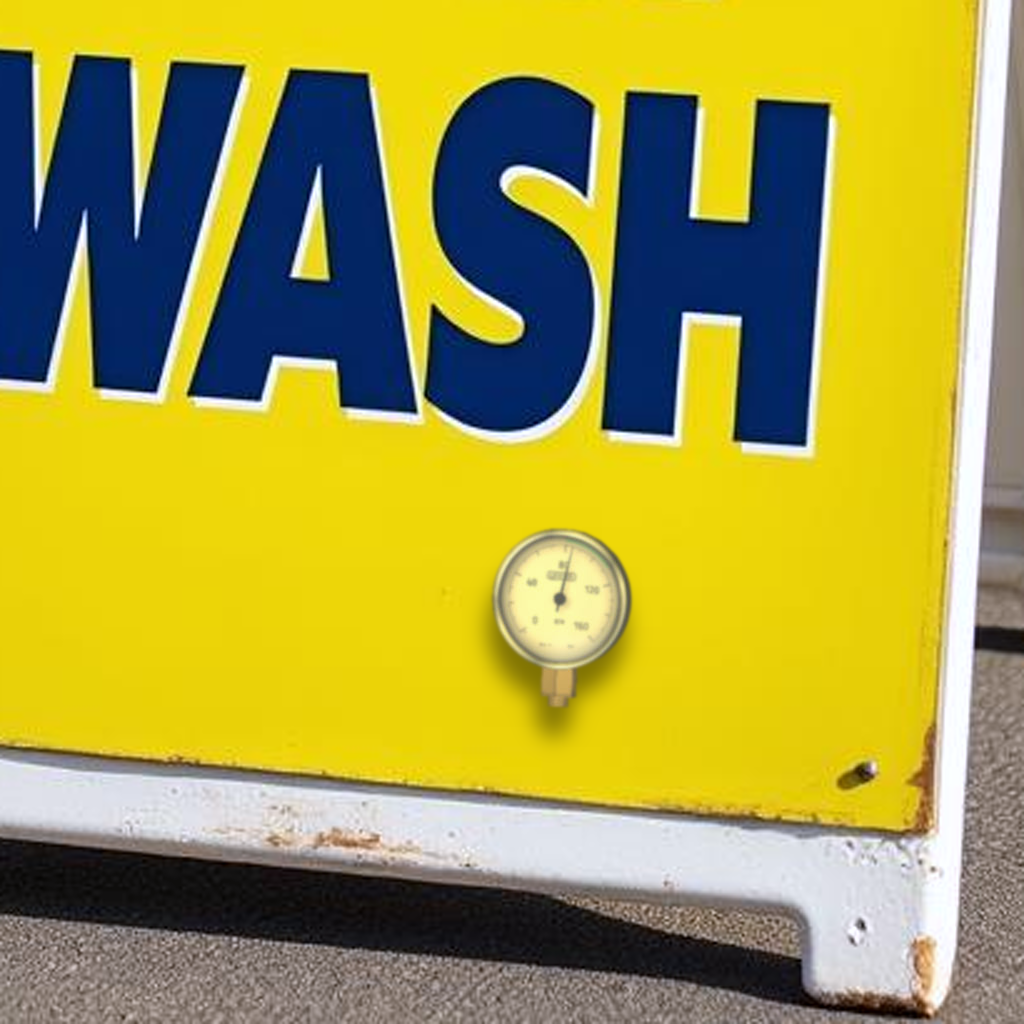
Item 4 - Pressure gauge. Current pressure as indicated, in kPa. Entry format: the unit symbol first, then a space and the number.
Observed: kPa 85
